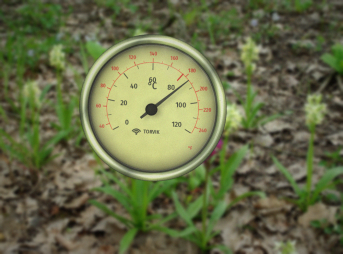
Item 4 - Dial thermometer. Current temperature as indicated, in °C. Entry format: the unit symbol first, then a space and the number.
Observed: °C 85
